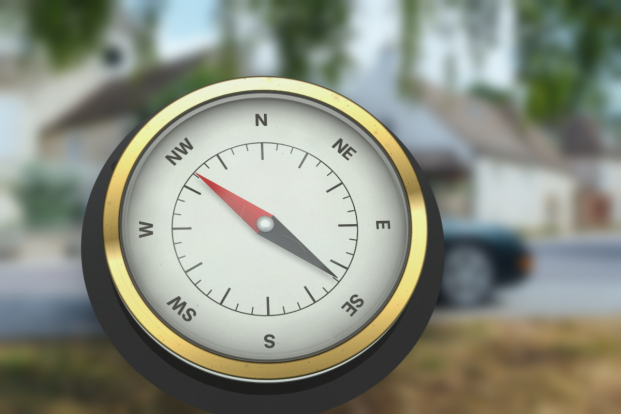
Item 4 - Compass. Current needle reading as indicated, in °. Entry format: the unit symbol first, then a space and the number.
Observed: ° 310
